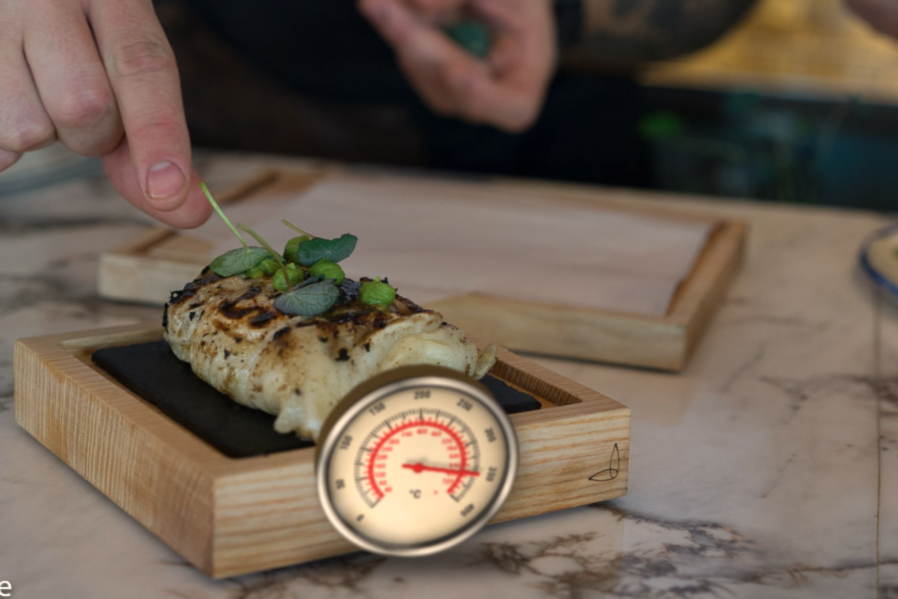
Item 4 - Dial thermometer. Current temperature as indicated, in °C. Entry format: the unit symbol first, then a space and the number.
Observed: °C 350
